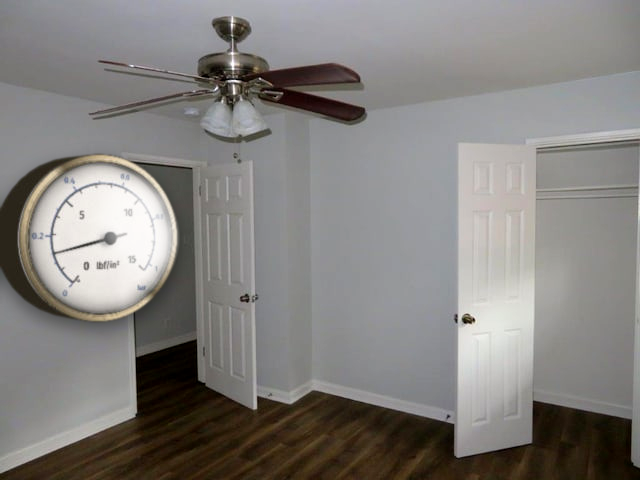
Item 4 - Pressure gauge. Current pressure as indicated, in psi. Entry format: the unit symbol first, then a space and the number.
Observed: psi 2
